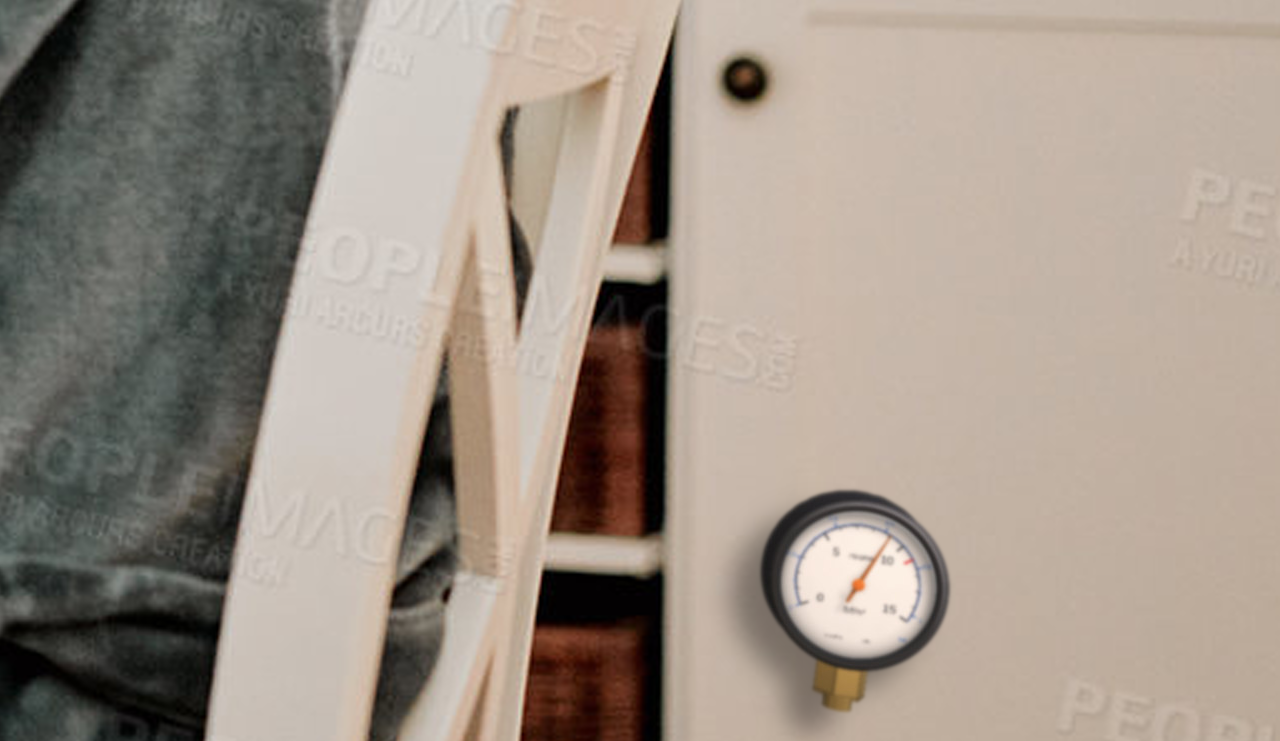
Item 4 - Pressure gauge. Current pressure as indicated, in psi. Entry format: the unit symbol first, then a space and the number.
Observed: psi 9
